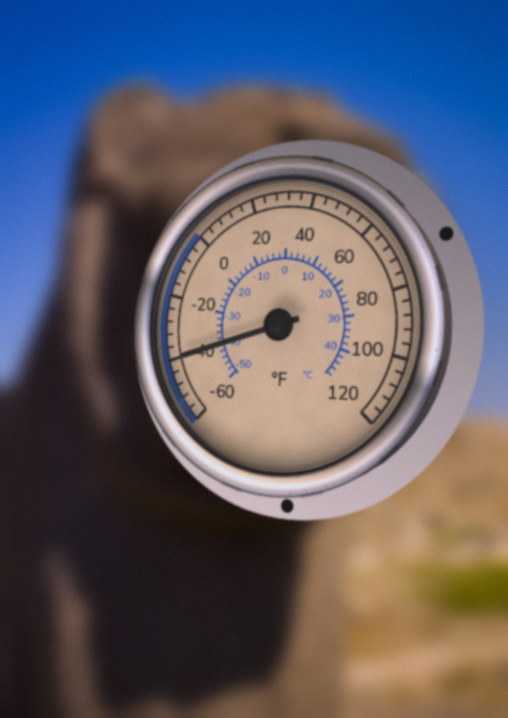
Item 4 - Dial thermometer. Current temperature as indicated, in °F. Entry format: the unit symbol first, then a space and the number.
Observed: °F -40
